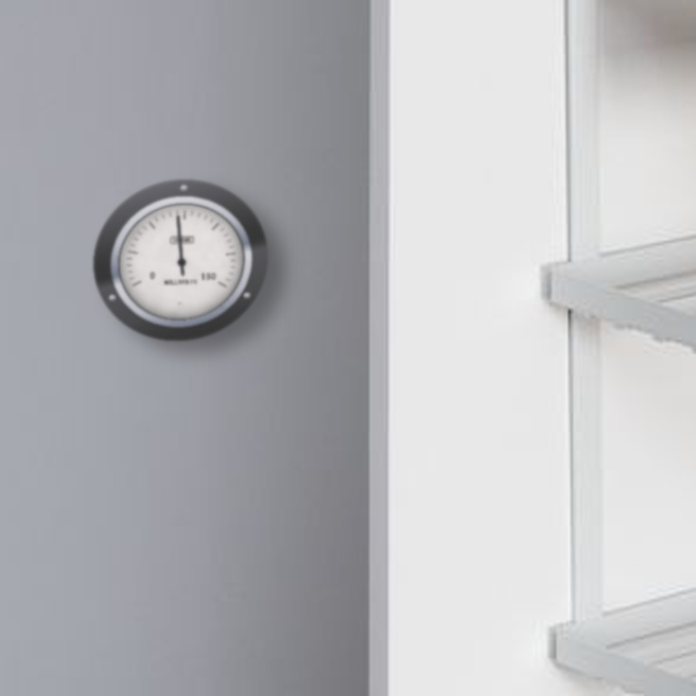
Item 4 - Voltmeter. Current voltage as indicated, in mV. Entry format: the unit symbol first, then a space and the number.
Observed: mV 70
